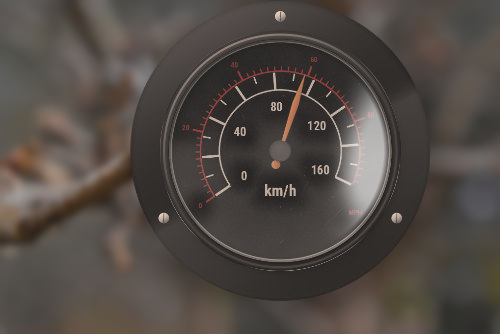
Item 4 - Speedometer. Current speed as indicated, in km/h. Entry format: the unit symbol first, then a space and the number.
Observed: km/h 95
